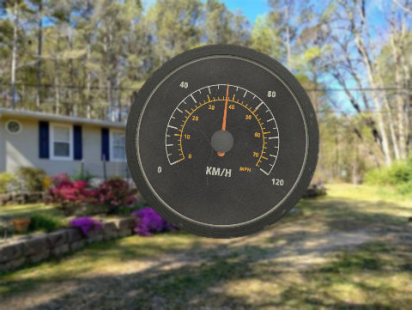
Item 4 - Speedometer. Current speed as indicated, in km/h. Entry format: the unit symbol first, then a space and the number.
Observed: km/h 60
